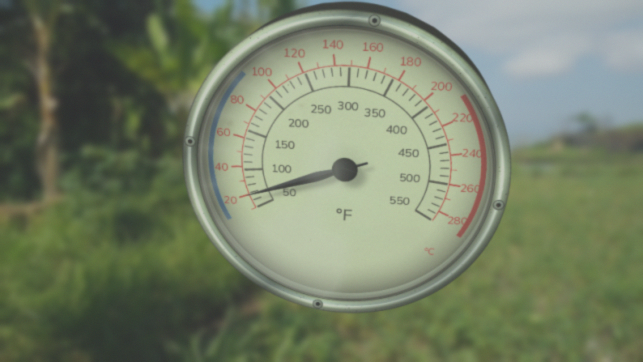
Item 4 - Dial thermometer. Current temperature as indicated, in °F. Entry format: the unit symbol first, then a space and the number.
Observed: °F 70
